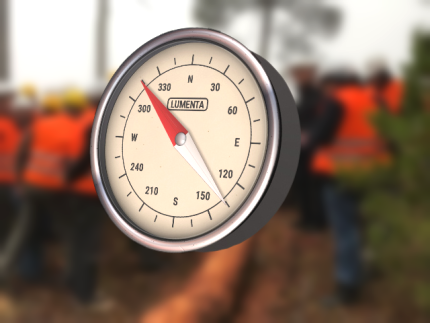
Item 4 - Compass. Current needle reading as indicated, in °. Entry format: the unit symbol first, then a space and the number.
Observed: ° 315
